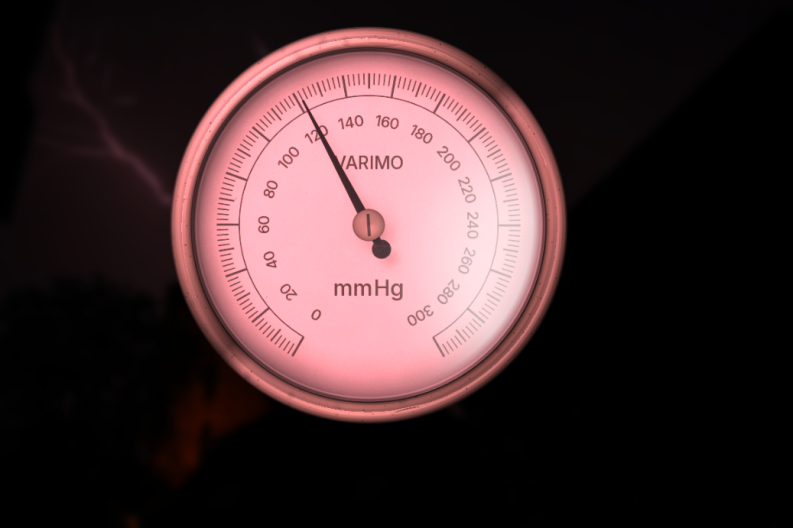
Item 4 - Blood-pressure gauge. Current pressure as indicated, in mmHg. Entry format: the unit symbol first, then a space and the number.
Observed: mmHg 122
